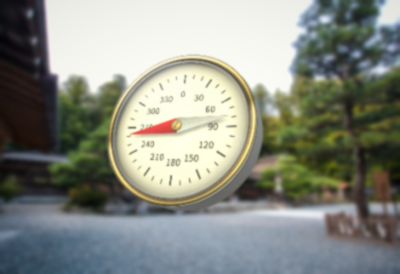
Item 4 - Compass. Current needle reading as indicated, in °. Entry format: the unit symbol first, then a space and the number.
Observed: ° 260
